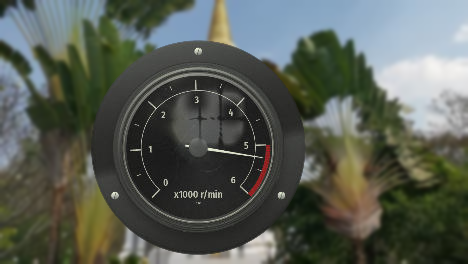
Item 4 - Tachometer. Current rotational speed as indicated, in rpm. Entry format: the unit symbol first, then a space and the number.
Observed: rpm 5250
